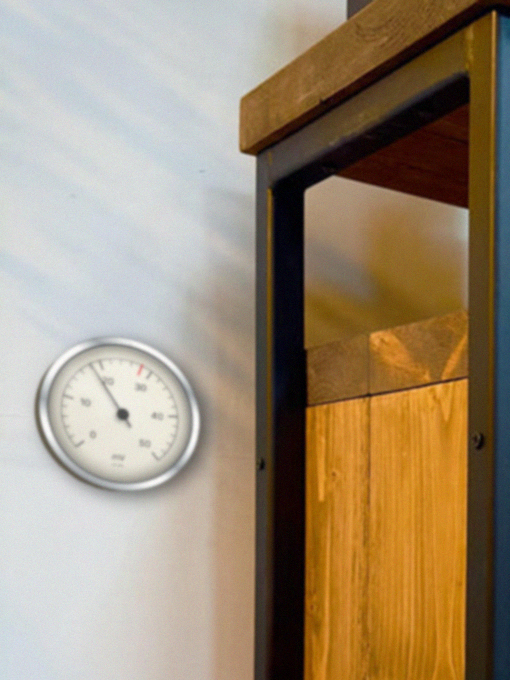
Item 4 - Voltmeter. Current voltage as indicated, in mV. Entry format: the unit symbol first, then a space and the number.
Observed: mV 18
